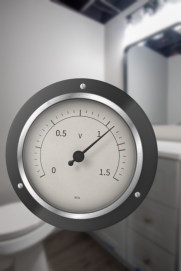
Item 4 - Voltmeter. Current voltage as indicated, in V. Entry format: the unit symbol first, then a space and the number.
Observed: V 1.05
